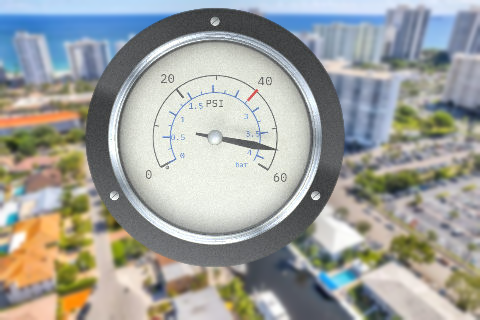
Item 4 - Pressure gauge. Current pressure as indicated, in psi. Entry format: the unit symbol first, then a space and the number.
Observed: psi 55
